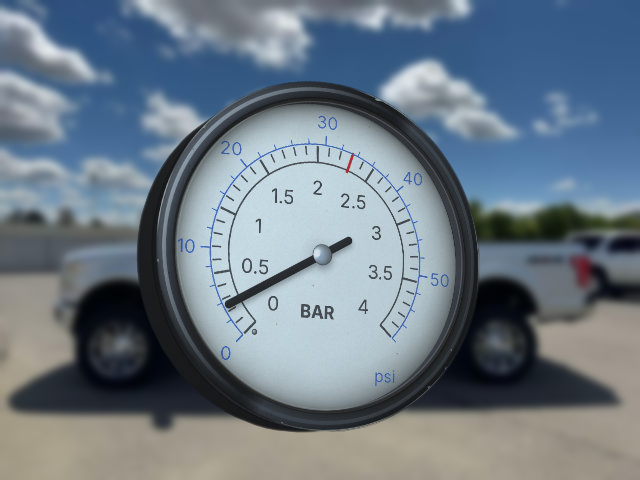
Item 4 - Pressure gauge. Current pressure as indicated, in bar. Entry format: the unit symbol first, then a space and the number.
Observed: bar 0.25
